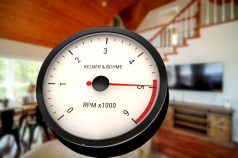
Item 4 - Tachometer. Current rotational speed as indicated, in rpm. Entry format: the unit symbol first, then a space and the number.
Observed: rpm 5000
